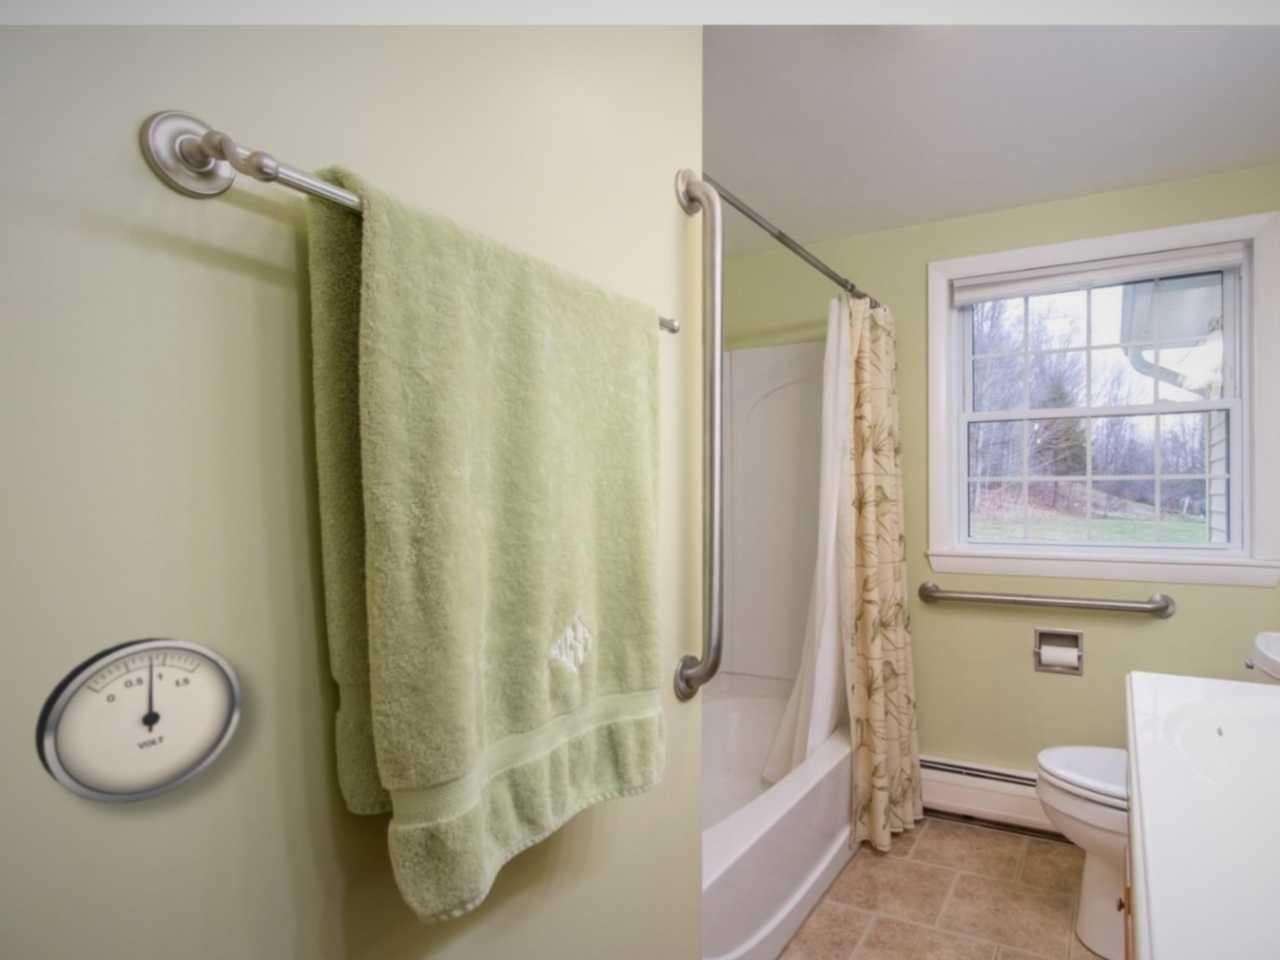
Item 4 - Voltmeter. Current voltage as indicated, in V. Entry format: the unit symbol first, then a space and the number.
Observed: V 0.8
